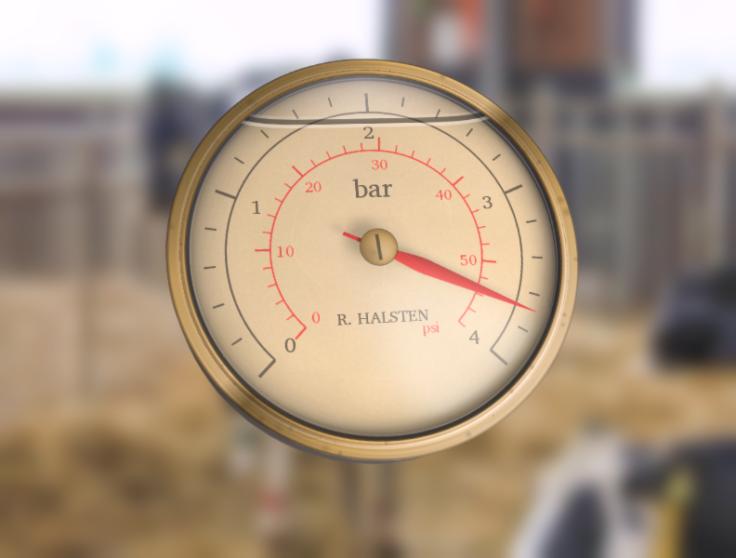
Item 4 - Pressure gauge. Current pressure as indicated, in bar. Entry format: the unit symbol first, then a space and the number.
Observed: bar 3.7
